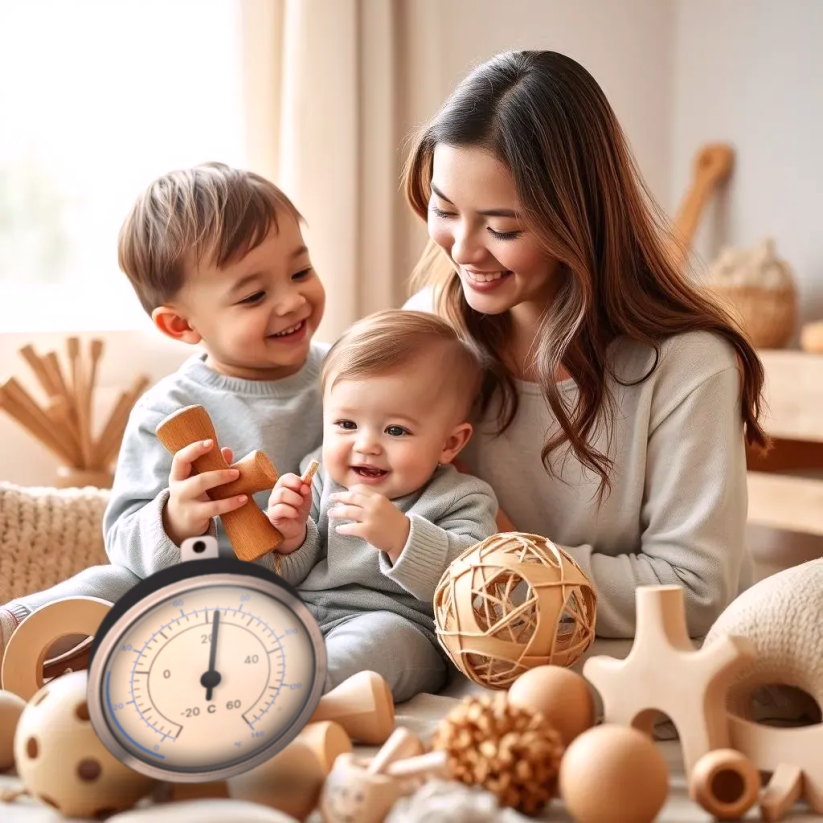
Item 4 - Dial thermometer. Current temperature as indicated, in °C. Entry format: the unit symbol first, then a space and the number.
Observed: °C 22
